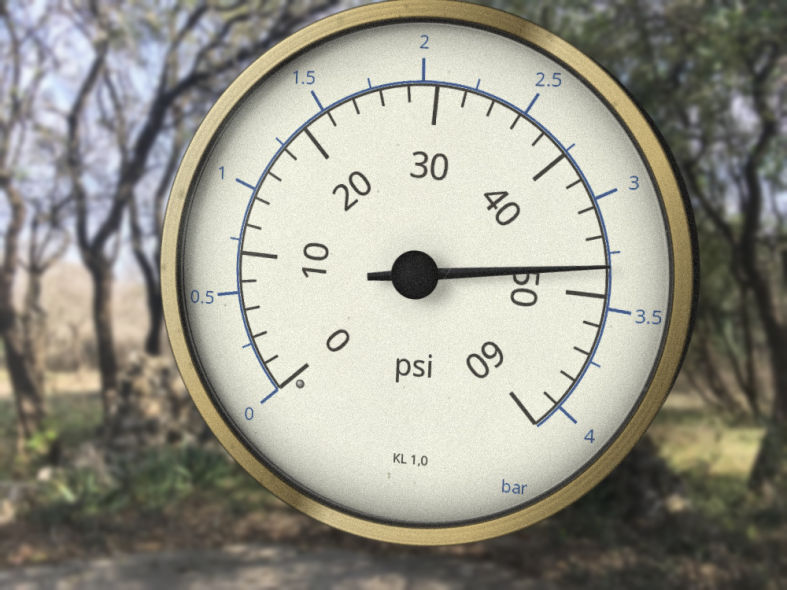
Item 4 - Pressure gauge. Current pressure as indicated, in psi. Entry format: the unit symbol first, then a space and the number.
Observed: psi 48
